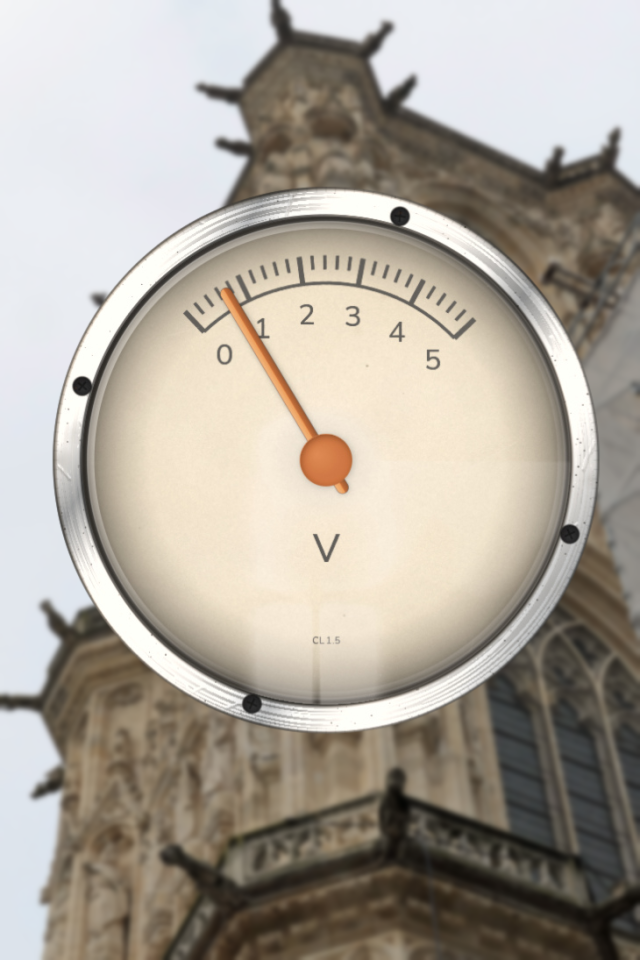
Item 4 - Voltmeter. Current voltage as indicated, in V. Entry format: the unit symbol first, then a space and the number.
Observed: V 0.7
